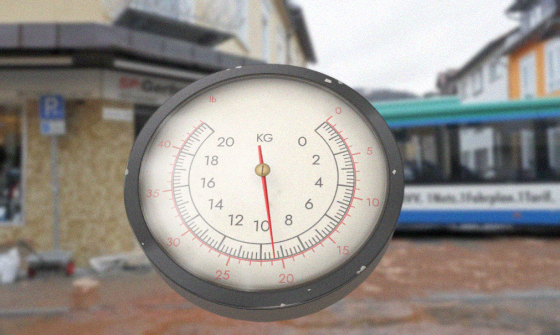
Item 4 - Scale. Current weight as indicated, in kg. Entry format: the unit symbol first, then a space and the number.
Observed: kg 9.4
